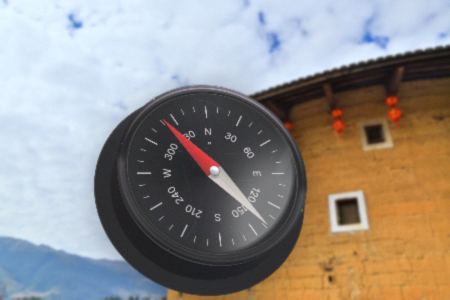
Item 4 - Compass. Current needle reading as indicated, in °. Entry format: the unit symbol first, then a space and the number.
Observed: ° 320
